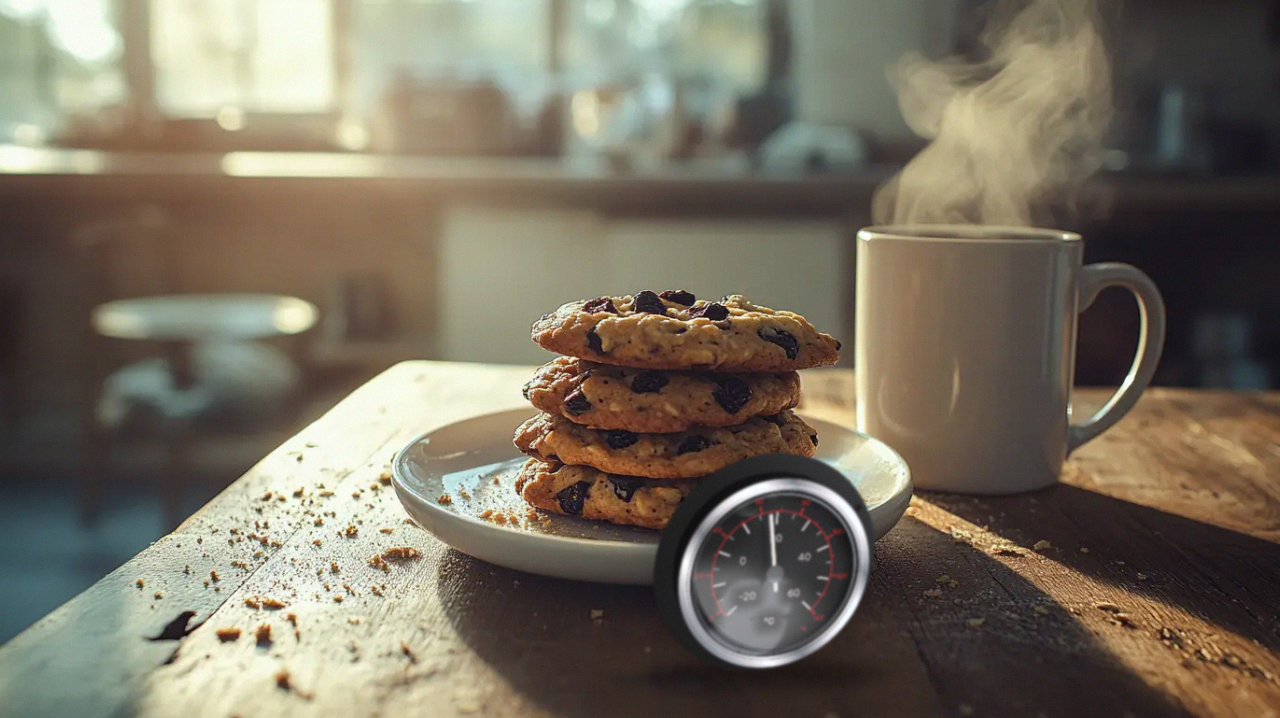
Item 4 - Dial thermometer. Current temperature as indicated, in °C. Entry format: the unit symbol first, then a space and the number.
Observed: °C 17.5
